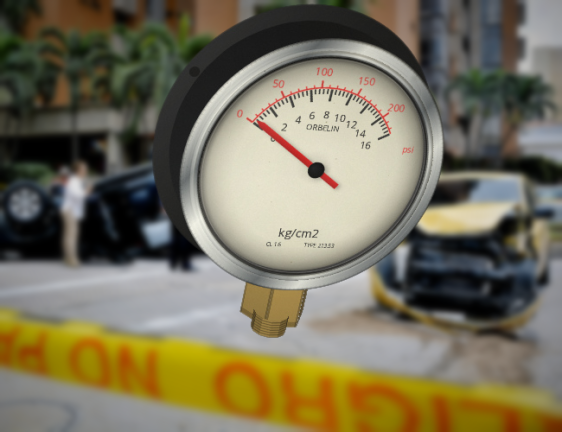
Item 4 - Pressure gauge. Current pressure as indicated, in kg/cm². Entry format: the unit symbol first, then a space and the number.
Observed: kg/cm² 0.4
